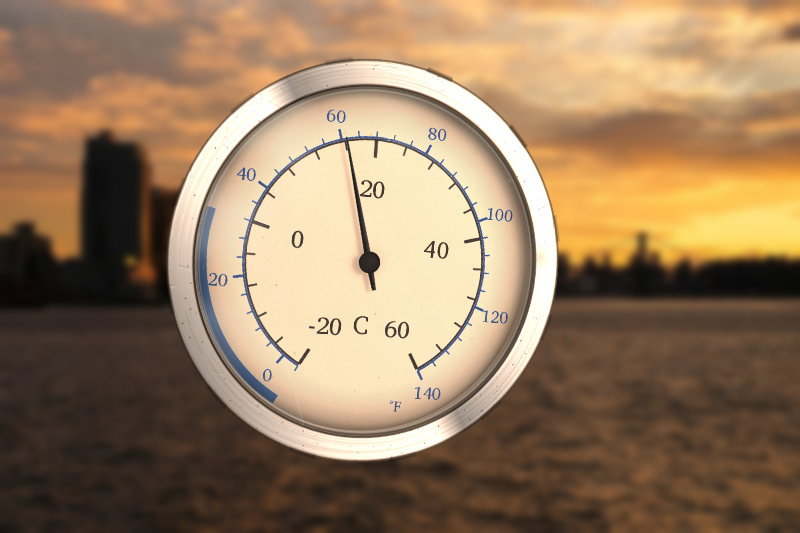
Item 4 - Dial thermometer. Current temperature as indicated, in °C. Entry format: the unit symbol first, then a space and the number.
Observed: °C 16
